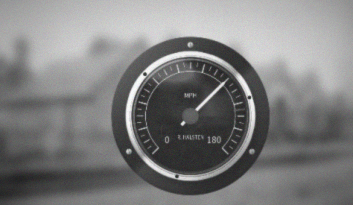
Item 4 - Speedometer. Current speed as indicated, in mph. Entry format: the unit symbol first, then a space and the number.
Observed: mph 120
